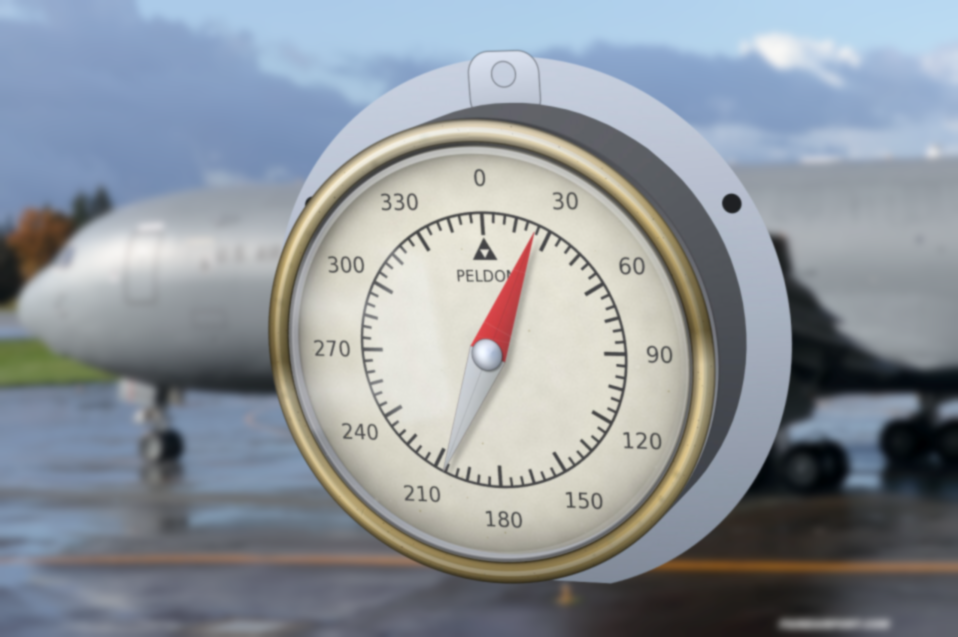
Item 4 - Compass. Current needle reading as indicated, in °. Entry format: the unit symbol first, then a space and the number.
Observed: ° 25
